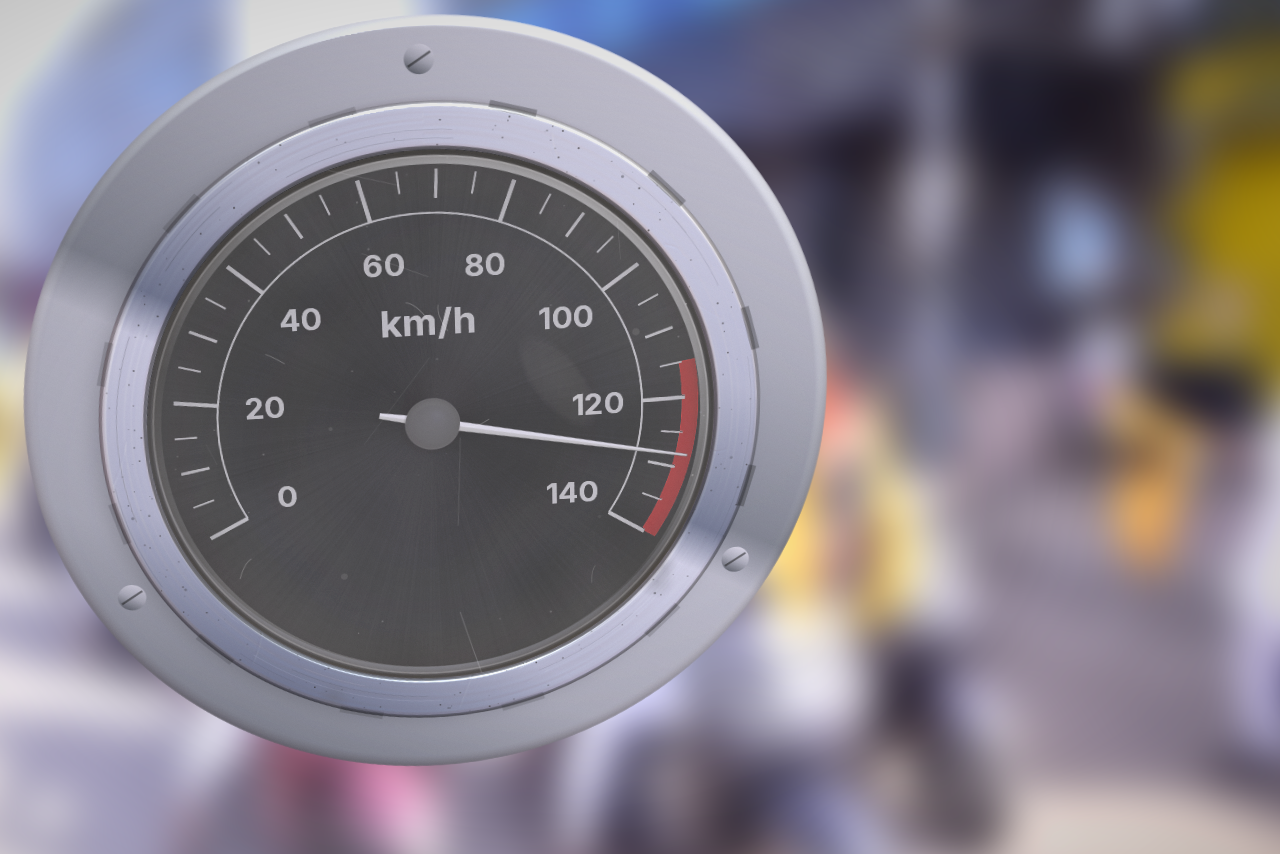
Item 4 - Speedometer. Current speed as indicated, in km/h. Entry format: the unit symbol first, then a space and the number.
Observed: km/h 127.5
